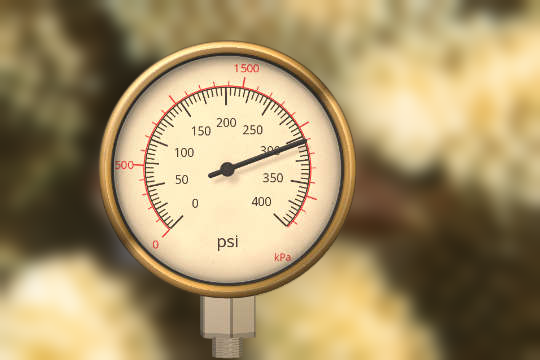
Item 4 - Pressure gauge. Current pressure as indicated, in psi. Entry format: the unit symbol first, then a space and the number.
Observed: psi 305
